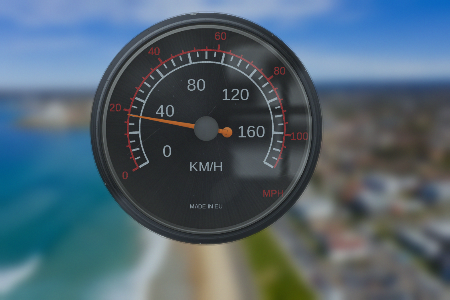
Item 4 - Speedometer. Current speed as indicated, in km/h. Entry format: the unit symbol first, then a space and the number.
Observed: km/h 30
